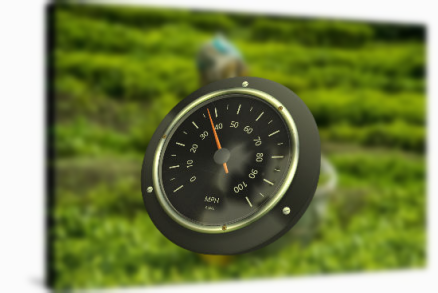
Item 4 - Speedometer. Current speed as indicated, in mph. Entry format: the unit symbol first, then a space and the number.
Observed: mph 37.5
